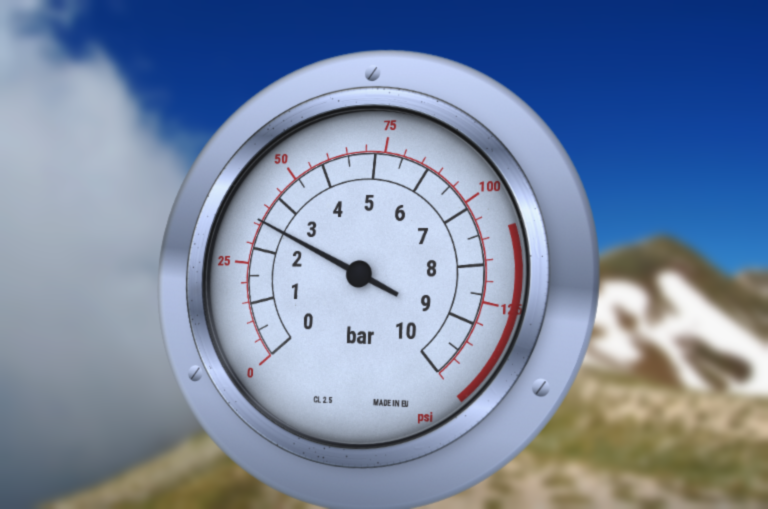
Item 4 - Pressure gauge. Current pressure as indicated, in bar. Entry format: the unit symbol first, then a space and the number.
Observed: bar 2.5
